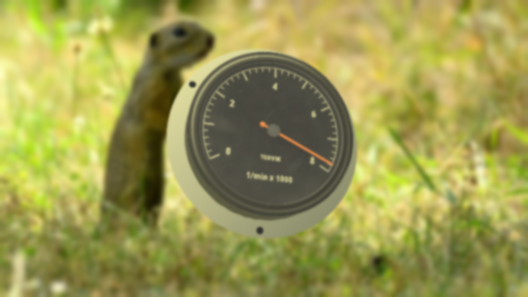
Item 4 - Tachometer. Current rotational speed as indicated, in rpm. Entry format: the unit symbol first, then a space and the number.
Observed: rpm 7800
